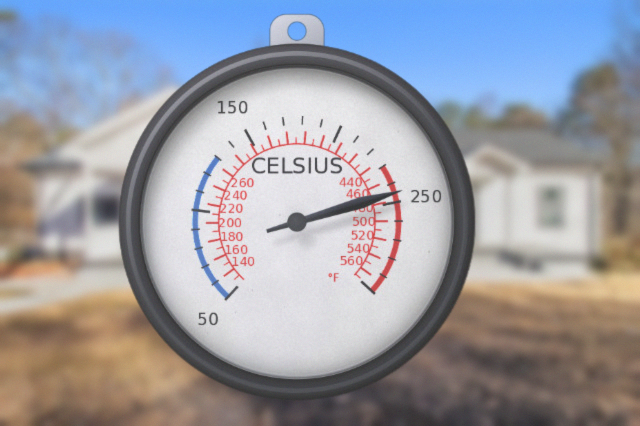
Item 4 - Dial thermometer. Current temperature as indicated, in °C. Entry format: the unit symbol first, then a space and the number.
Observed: °C 245
